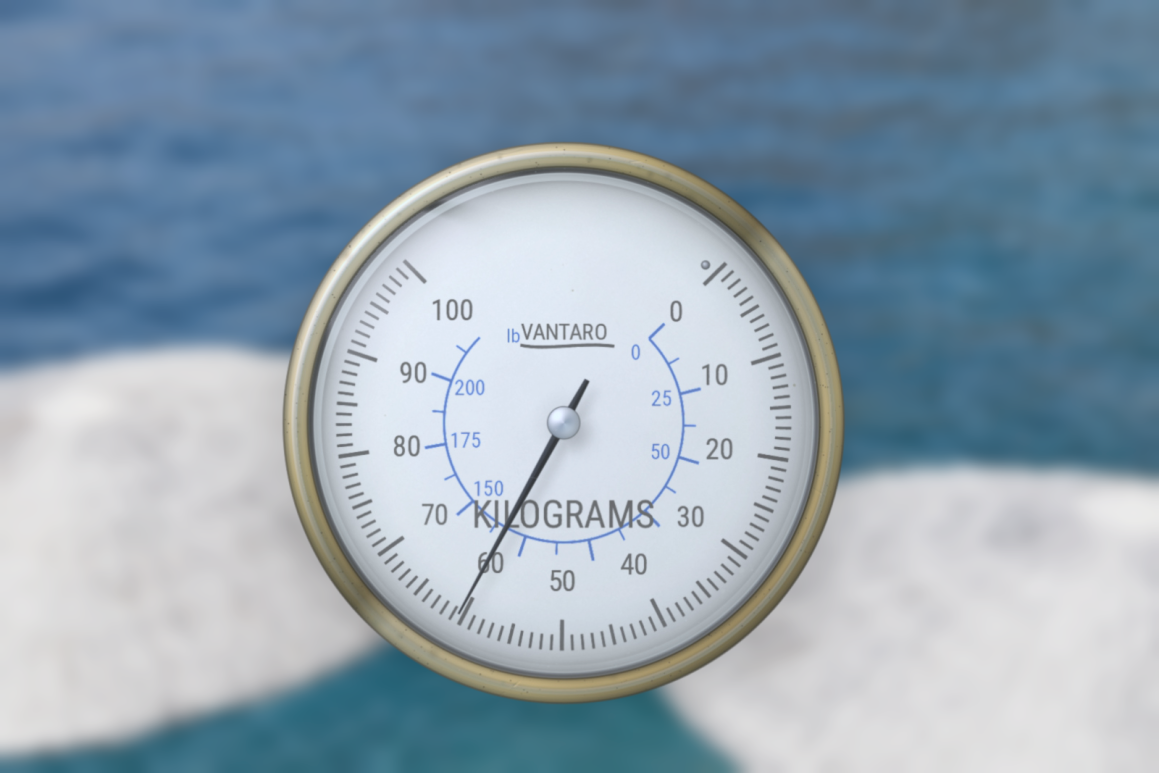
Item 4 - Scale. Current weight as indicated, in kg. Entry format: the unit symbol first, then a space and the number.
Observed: kg 60.5
